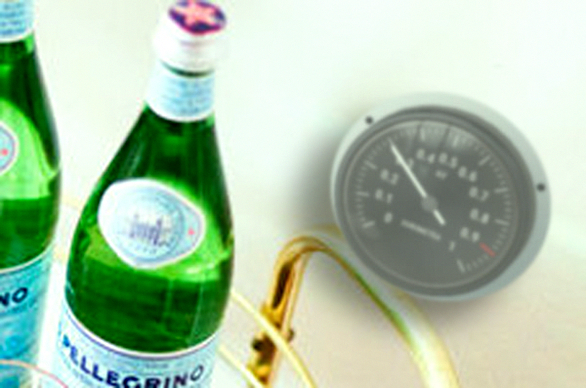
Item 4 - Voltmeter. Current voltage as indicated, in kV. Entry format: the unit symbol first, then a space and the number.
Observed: kV 0.3
